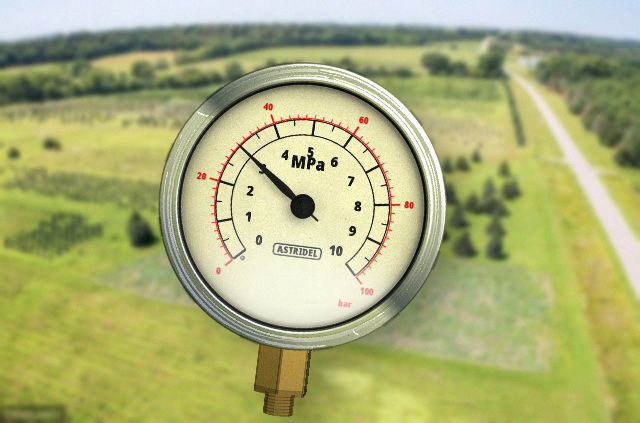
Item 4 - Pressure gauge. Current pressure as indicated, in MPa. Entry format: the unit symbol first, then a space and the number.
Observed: MPa 3
